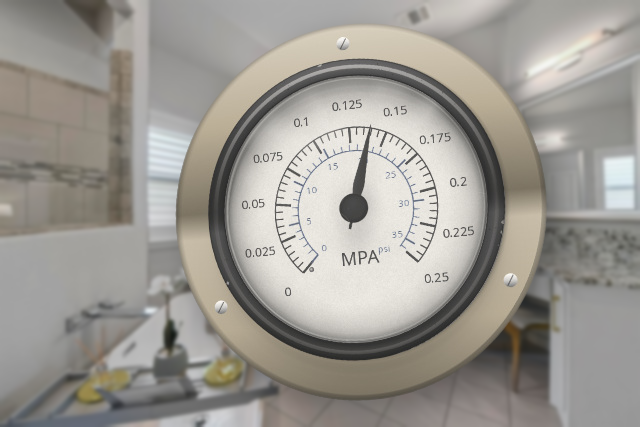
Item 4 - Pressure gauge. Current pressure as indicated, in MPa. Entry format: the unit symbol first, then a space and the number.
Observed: MPa 0.14
